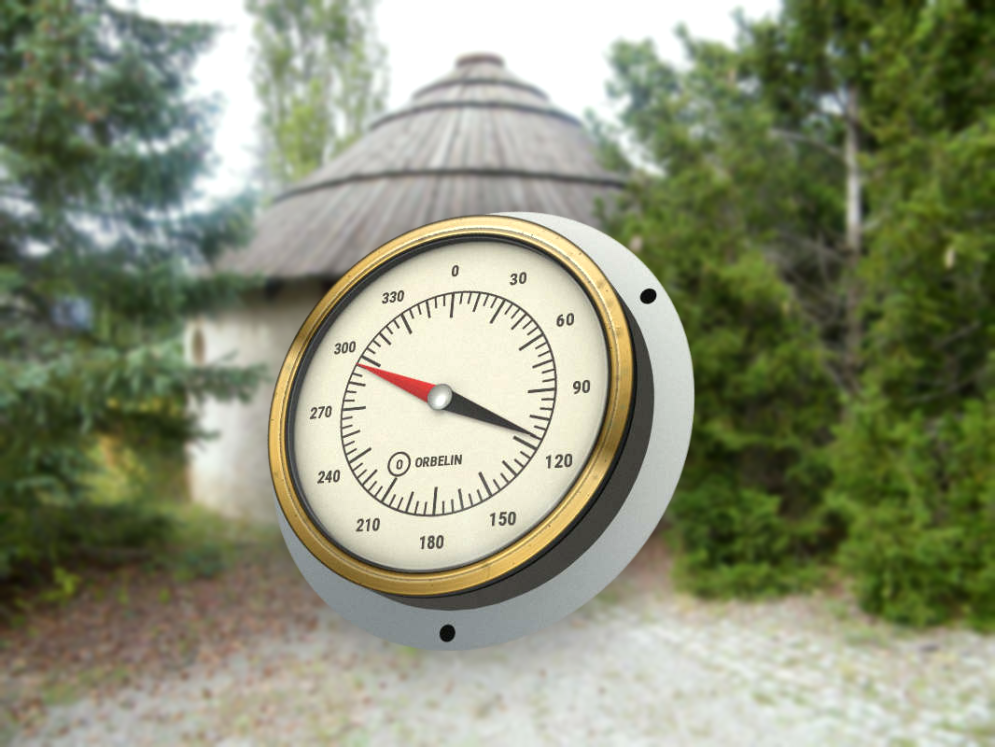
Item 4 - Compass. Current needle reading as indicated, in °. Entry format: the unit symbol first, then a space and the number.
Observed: ° 295
